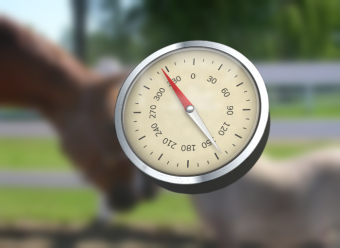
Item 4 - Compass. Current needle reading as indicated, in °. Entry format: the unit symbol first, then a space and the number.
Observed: ° 325
